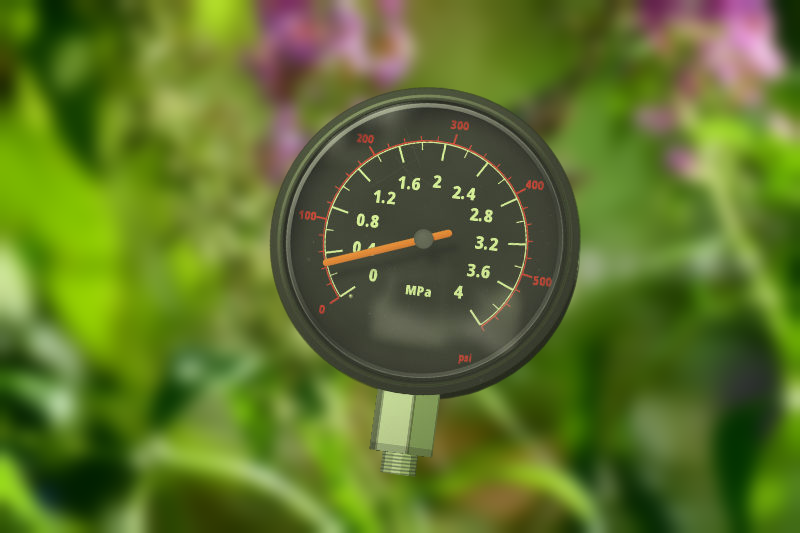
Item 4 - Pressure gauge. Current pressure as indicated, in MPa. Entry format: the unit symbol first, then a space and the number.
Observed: MPa 0.3
